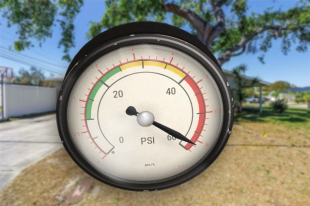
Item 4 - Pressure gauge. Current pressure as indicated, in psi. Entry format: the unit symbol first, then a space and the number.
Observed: psi 57.5
